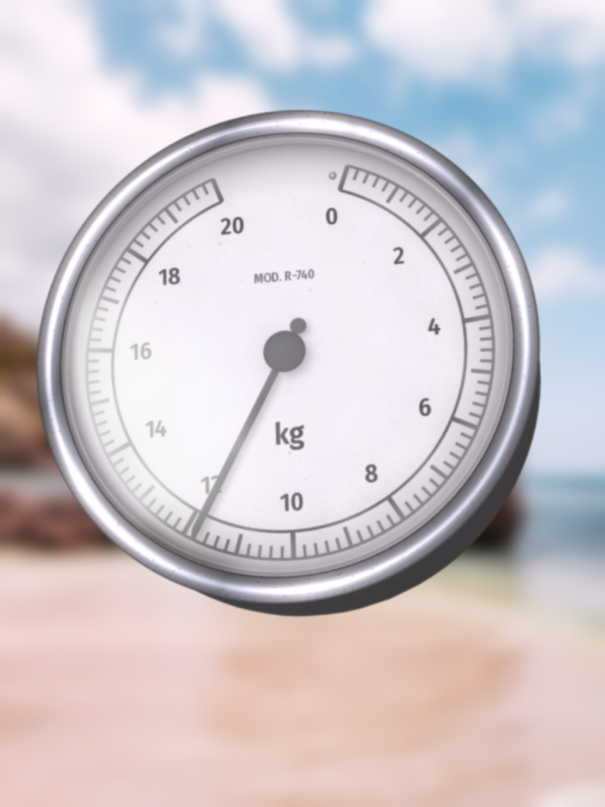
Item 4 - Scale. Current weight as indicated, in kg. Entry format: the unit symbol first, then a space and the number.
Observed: kg 11.8
